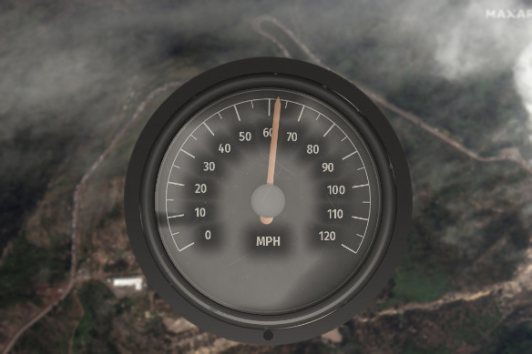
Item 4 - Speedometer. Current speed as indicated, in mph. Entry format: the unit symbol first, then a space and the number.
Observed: mph 62.5
